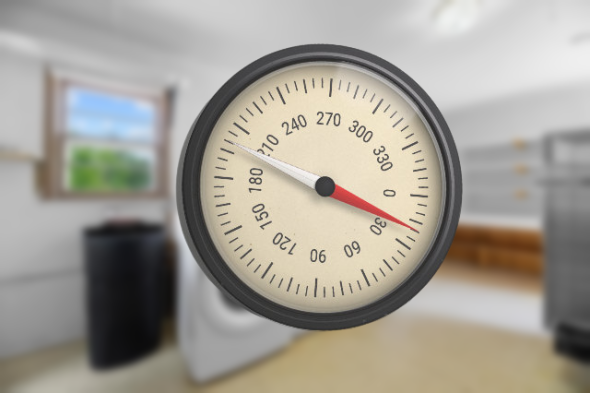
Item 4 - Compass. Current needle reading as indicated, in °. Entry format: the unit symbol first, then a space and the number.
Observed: ° 20
